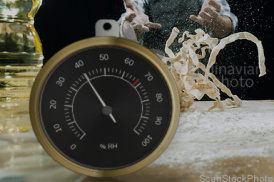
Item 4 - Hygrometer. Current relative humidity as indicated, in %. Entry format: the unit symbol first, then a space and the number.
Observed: % 40
